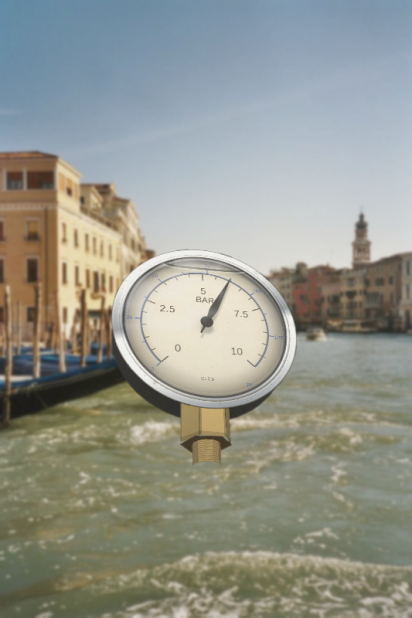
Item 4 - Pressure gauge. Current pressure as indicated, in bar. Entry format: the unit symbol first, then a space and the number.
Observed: bar 6
